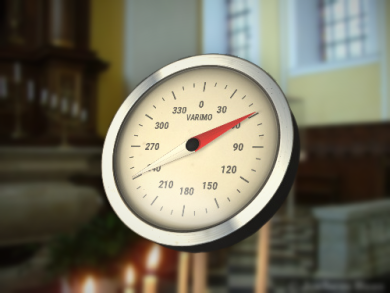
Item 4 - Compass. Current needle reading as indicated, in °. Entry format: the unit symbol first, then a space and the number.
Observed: ° 60
